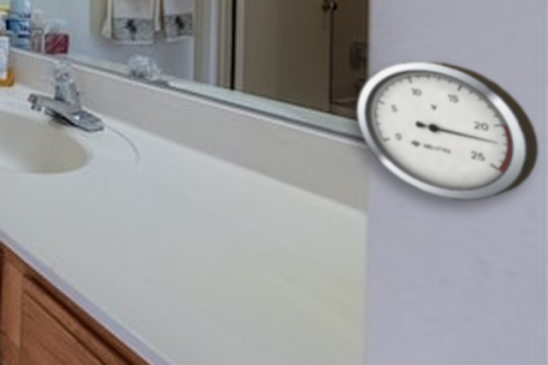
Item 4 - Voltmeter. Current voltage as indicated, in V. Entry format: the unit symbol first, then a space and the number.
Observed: V 22
